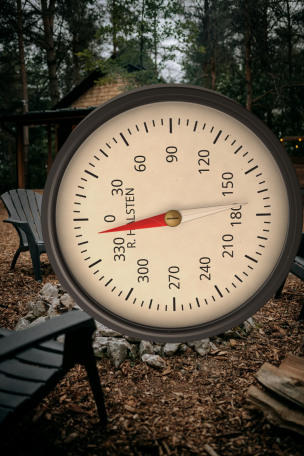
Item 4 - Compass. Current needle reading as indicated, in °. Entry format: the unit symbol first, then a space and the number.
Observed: ° 350
